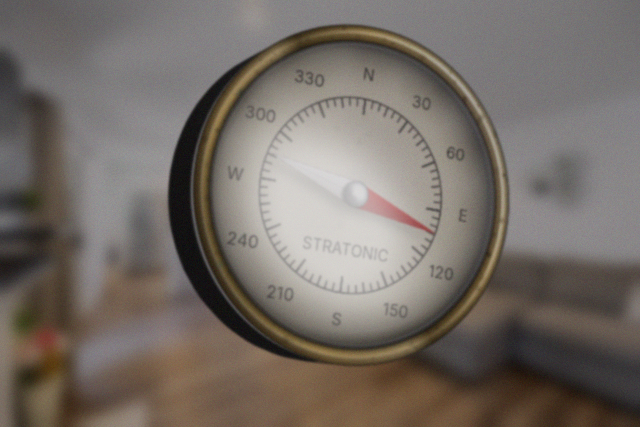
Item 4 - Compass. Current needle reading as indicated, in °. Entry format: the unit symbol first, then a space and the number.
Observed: ° 105
